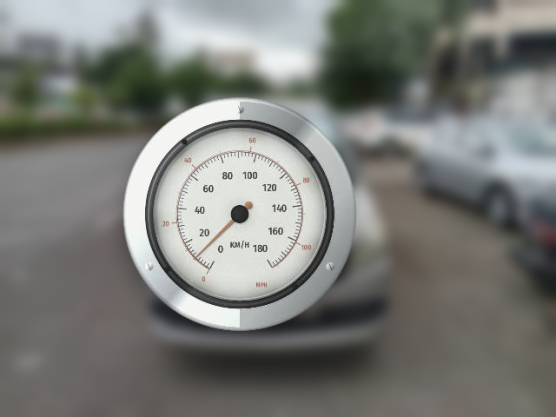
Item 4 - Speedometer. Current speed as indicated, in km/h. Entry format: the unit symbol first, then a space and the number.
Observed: km/h 10
